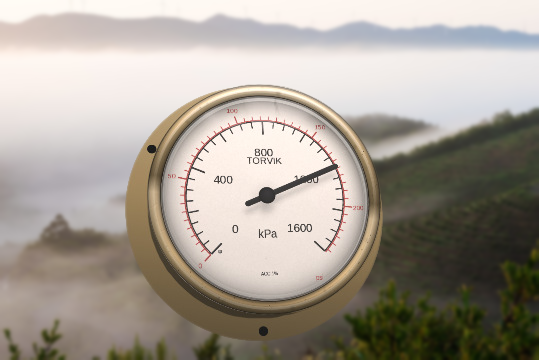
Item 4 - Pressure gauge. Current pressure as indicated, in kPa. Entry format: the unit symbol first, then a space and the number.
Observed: kPa 1200
